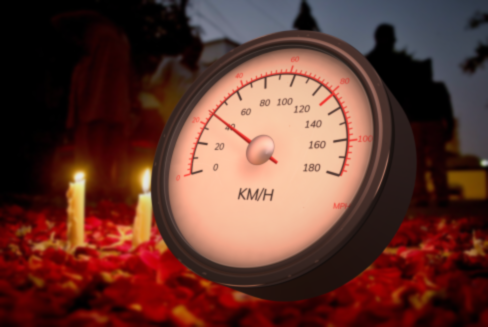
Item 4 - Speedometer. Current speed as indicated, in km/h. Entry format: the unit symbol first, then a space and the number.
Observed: km/h 40
